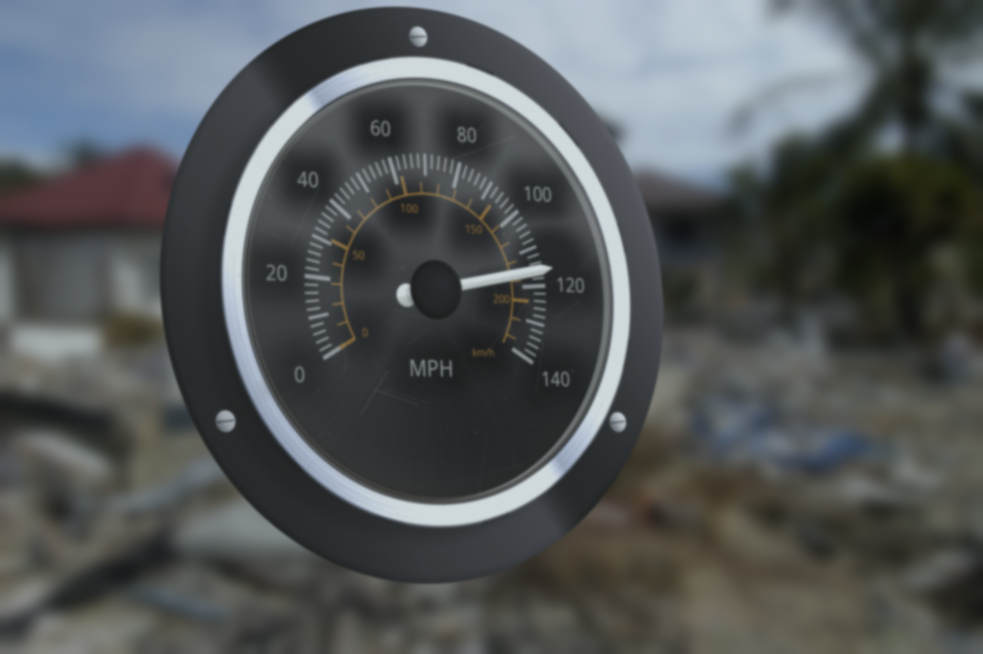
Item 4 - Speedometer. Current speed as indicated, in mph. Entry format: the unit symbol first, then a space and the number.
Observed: mph 116
